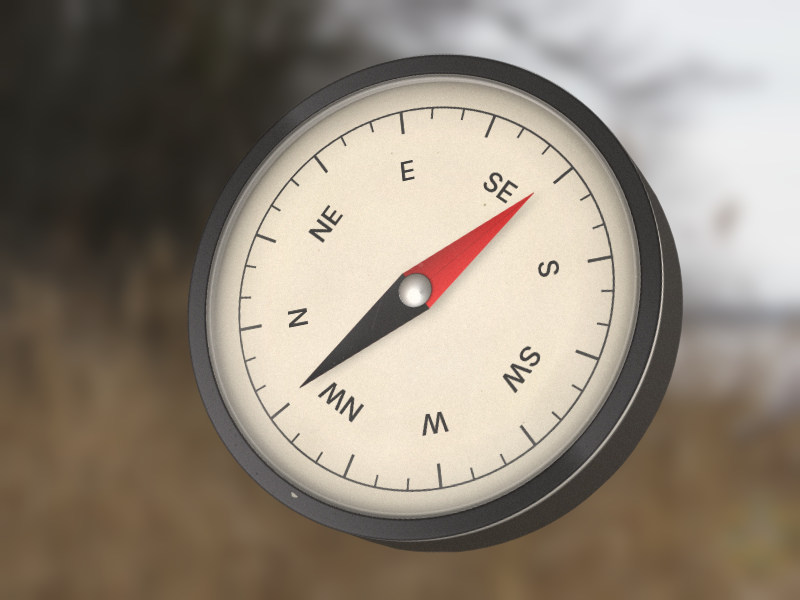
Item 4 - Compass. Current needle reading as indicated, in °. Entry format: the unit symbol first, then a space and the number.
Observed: ° 150
